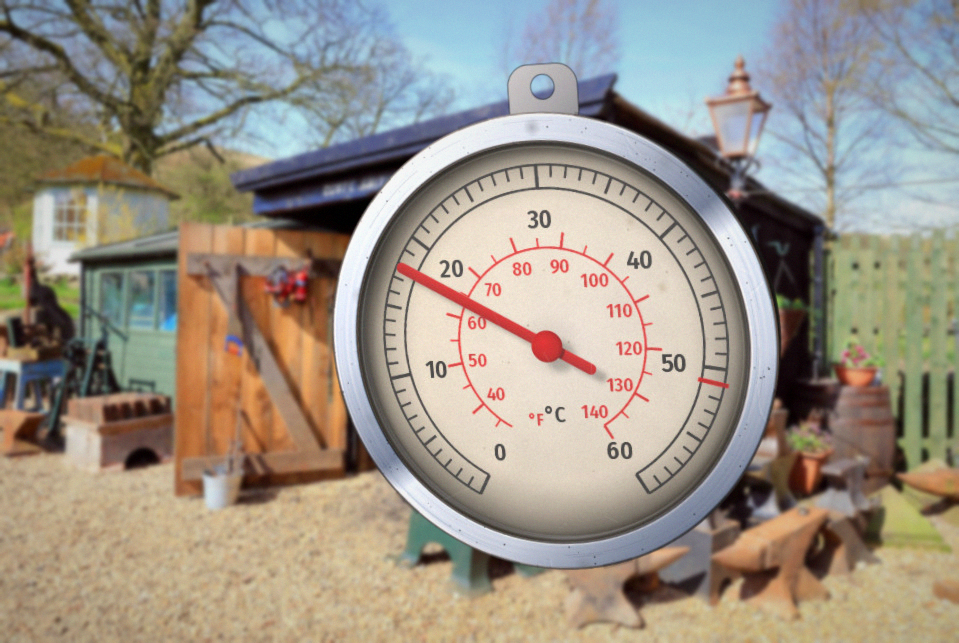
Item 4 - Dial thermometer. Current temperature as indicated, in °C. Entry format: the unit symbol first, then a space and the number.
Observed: °C 18
